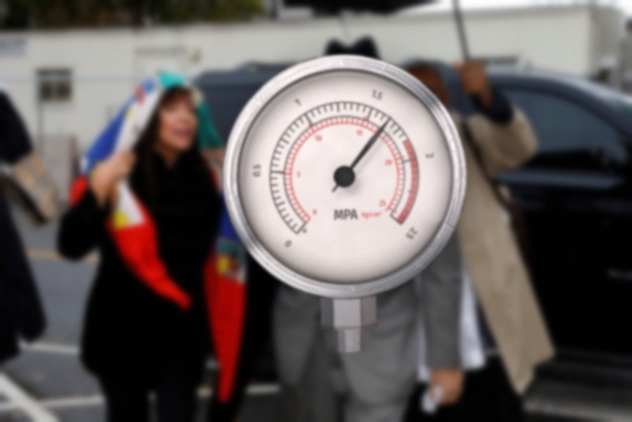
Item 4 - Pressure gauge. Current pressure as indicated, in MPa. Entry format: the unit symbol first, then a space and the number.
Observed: MPa 1.65
